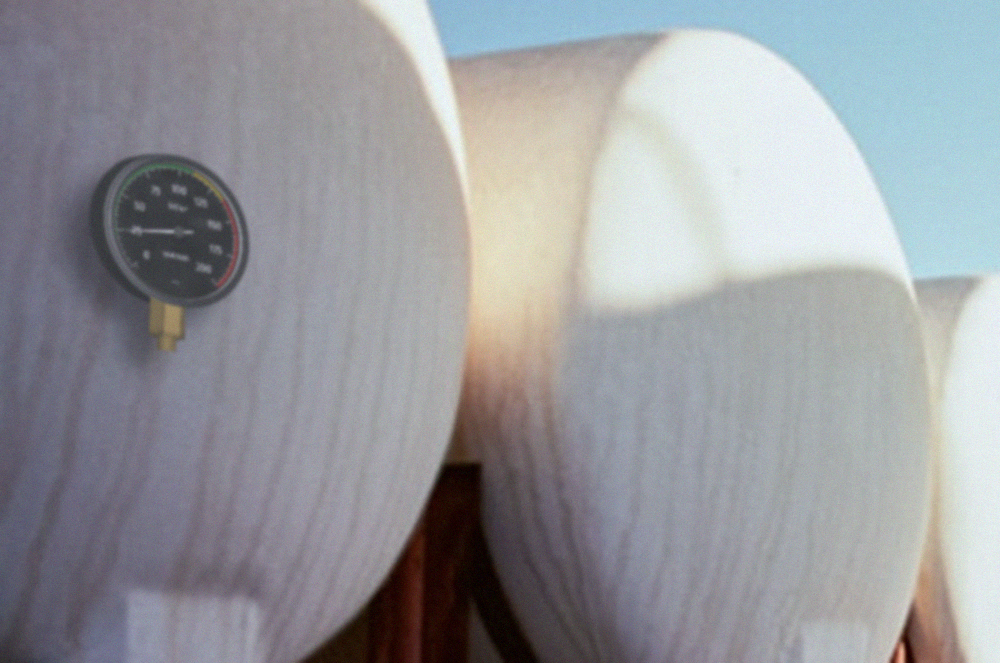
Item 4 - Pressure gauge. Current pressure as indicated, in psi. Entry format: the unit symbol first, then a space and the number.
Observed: psi 25
